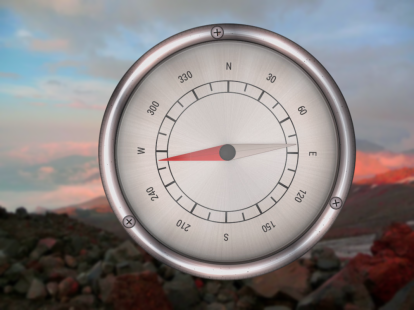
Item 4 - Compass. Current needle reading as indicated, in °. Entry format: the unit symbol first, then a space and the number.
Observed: ° 262.5
